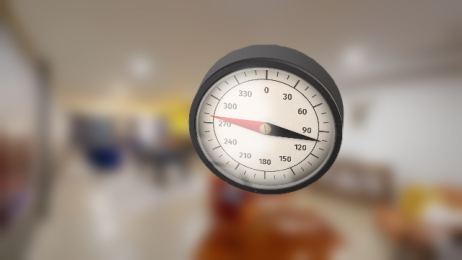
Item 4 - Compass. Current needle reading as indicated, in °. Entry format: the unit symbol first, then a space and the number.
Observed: ° 280
